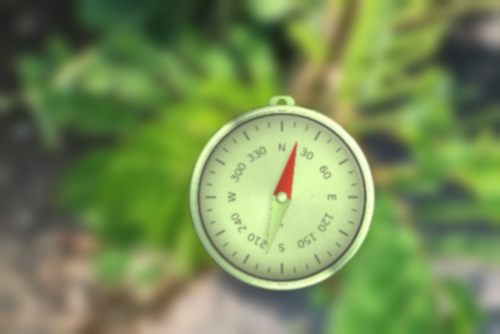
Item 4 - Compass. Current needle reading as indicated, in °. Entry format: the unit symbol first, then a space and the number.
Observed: ° 15
